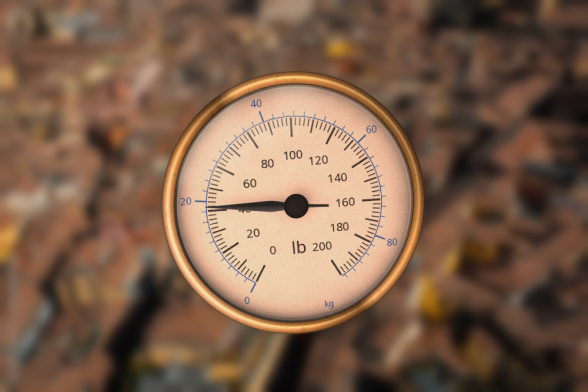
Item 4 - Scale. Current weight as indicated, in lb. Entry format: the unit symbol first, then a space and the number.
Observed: lb 42
